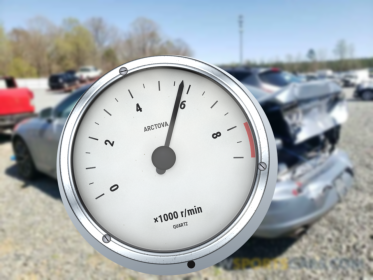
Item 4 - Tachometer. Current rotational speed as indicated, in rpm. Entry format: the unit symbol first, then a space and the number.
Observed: rpm 5750
